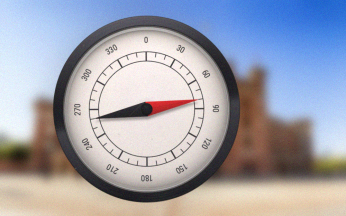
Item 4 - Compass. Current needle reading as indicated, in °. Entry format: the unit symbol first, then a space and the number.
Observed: ° 80
